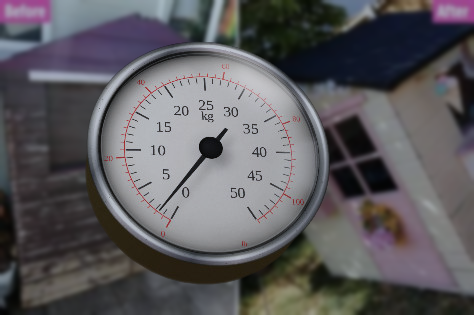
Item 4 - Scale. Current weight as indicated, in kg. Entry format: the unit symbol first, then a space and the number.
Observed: kg 1.5
